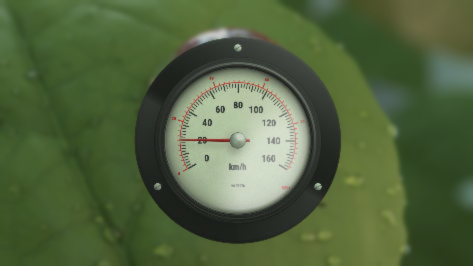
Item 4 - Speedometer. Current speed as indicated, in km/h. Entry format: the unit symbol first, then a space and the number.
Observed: km/h 20
